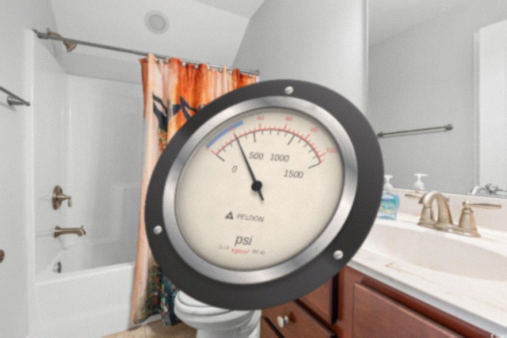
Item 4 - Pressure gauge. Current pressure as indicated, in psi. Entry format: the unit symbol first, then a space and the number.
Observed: psi 300
